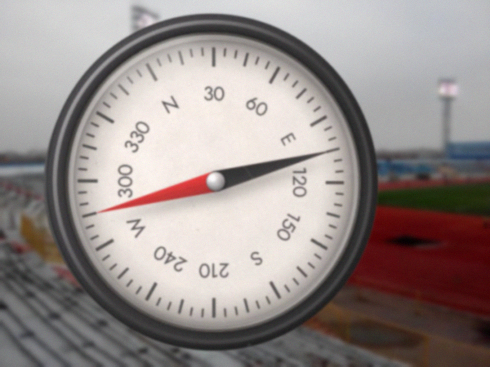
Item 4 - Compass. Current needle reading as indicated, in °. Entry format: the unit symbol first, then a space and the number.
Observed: ° 285
